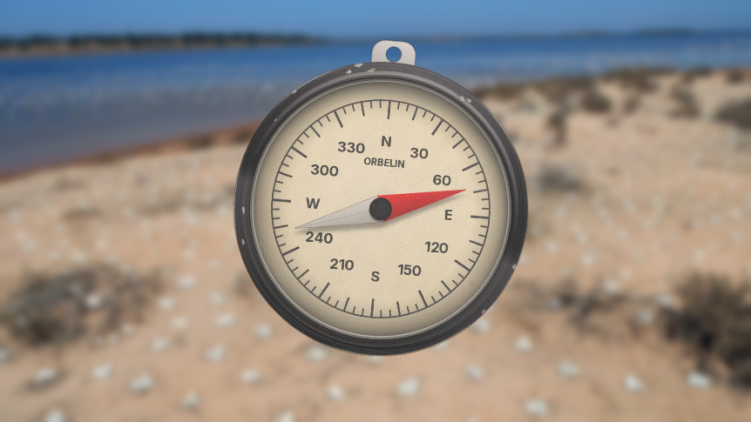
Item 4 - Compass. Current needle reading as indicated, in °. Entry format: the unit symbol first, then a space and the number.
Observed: ° 72.5
